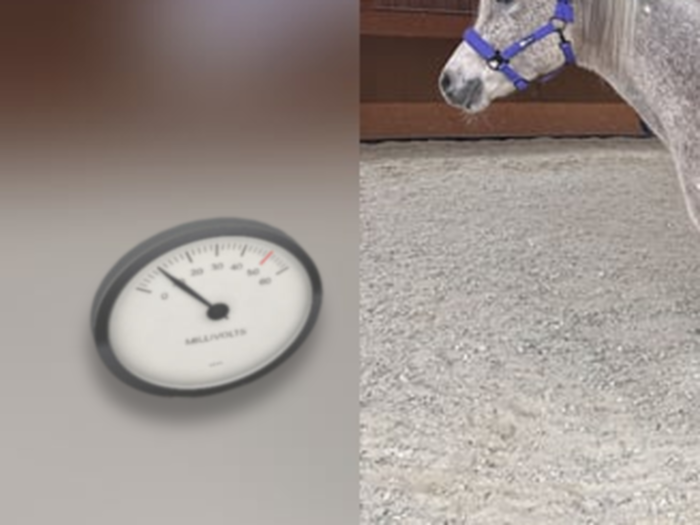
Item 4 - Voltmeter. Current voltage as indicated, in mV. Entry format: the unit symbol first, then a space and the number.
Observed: mV 10
